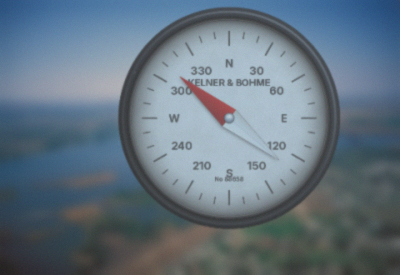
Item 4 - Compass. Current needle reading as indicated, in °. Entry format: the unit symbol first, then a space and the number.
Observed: ° 310
